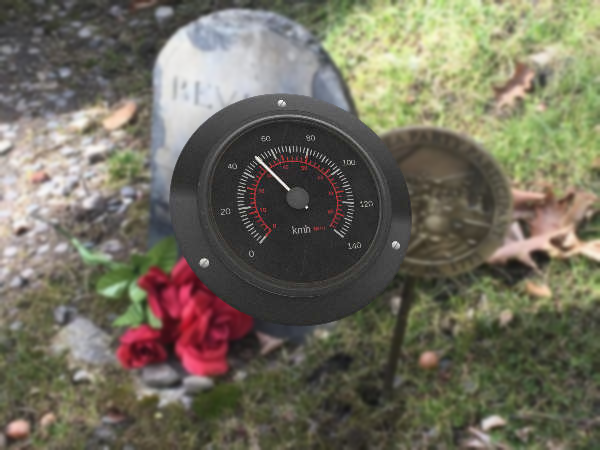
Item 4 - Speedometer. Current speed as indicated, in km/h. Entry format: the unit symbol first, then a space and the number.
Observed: km/h 50
